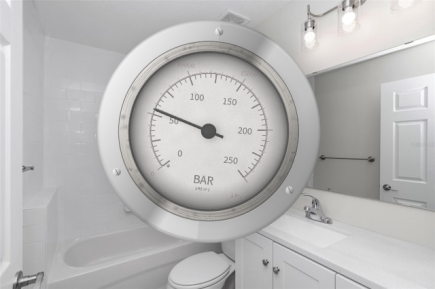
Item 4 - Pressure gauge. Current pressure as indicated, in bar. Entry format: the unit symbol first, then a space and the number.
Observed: bar 55
